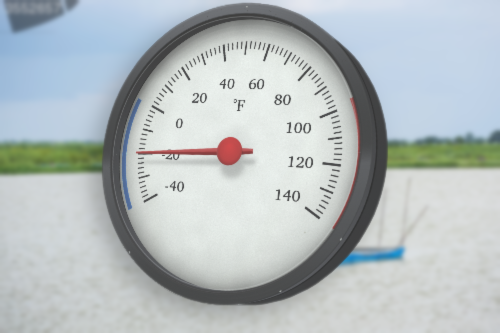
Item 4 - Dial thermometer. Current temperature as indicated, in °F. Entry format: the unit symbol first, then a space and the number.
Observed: °F -20
